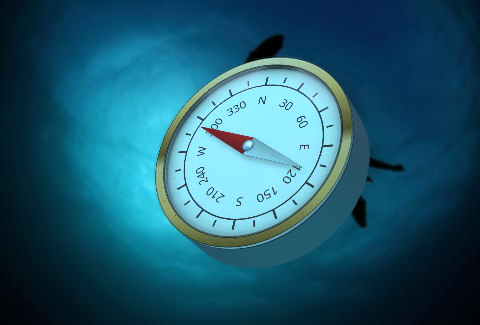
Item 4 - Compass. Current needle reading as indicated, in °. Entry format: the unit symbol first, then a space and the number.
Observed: ° 292.5
